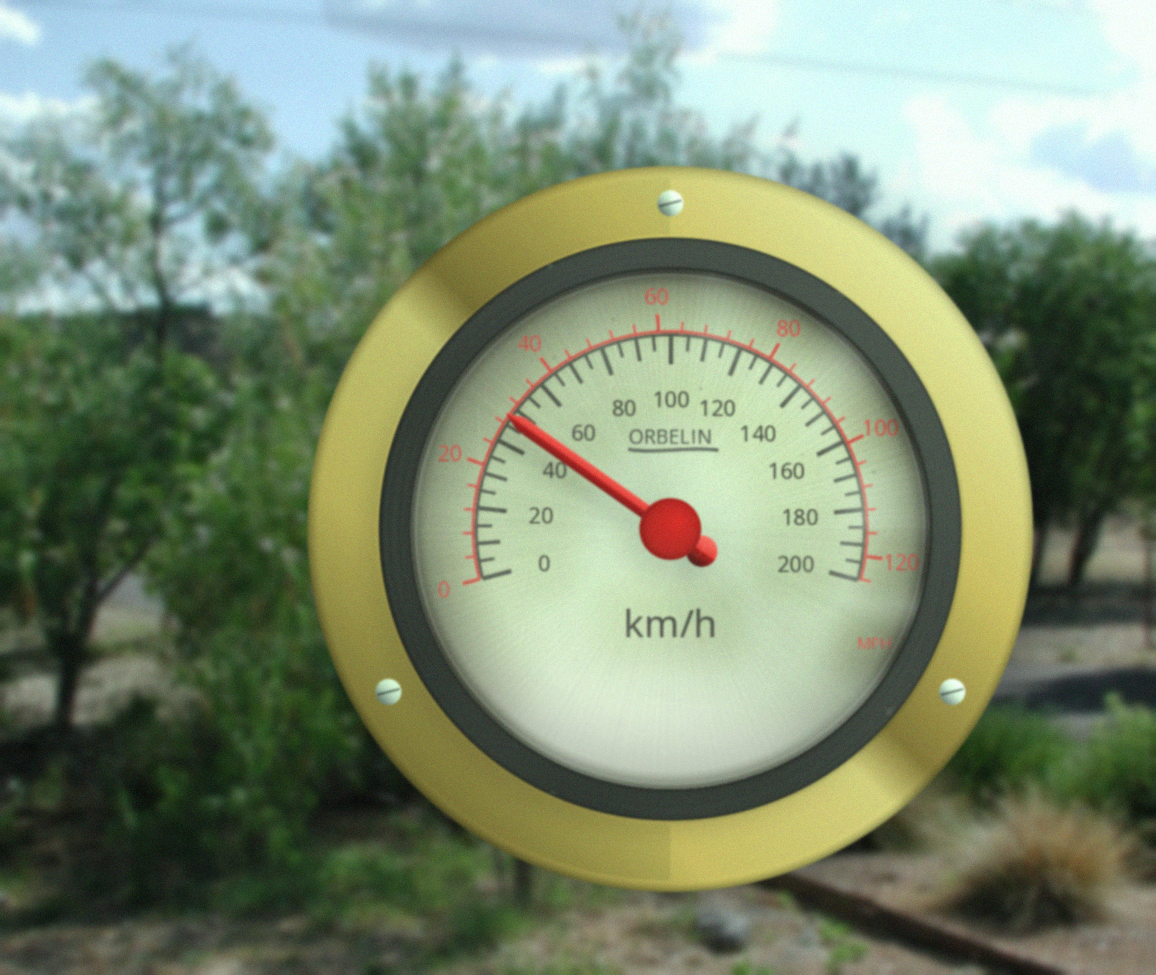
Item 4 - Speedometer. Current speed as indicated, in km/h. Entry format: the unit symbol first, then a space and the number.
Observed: km/h 47.5
